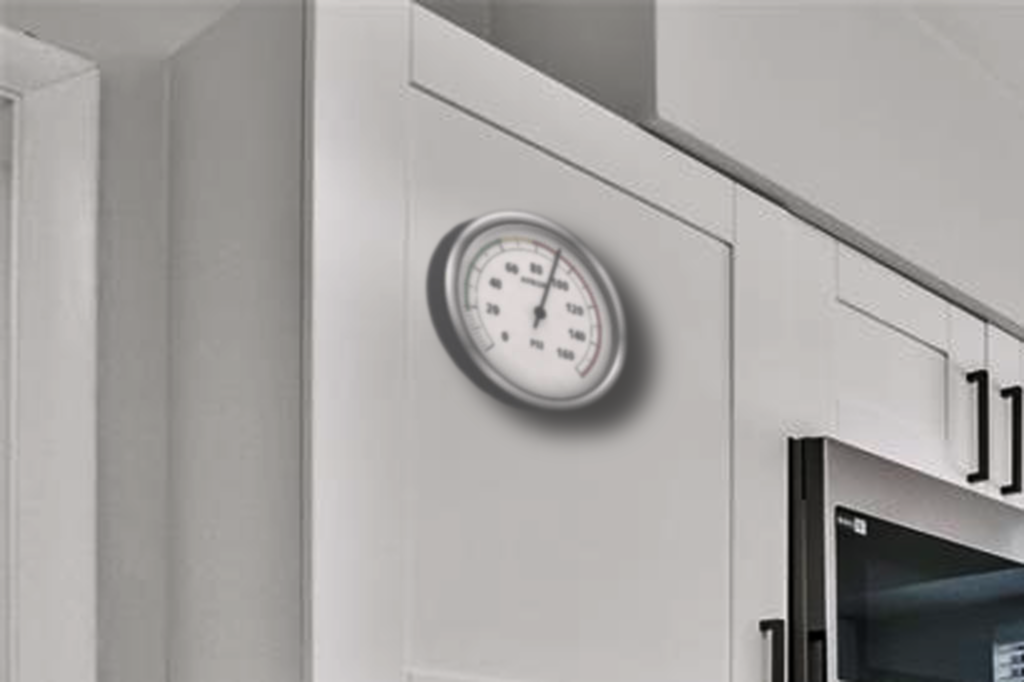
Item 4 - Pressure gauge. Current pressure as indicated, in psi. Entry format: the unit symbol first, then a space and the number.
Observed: psi 90
